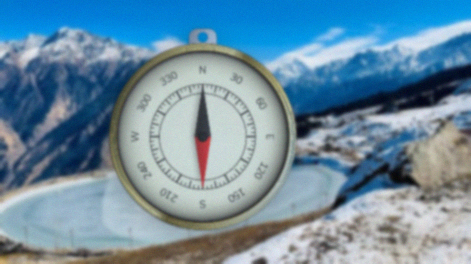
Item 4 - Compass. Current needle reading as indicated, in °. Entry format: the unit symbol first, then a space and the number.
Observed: ° 180
